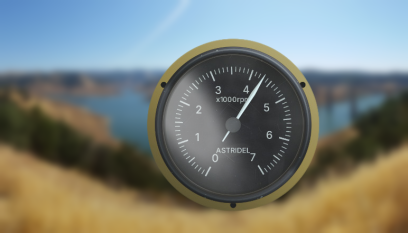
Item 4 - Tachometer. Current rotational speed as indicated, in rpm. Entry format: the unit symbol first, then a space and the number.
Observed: rpm 4300
